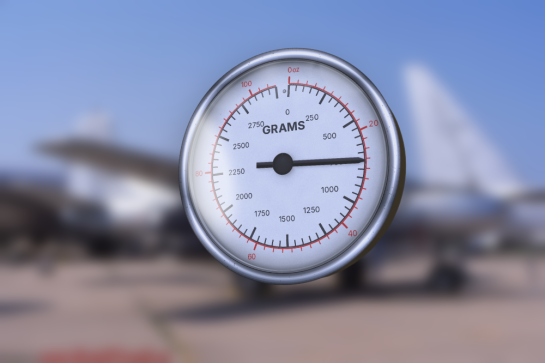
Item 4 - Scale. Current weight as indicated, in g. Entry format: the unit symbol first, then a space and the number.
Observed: g 750
